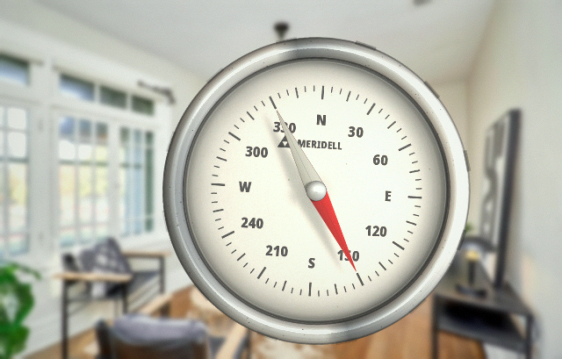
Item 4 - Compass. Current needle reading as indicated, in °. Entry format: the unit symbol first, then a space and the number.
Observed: ° 150
